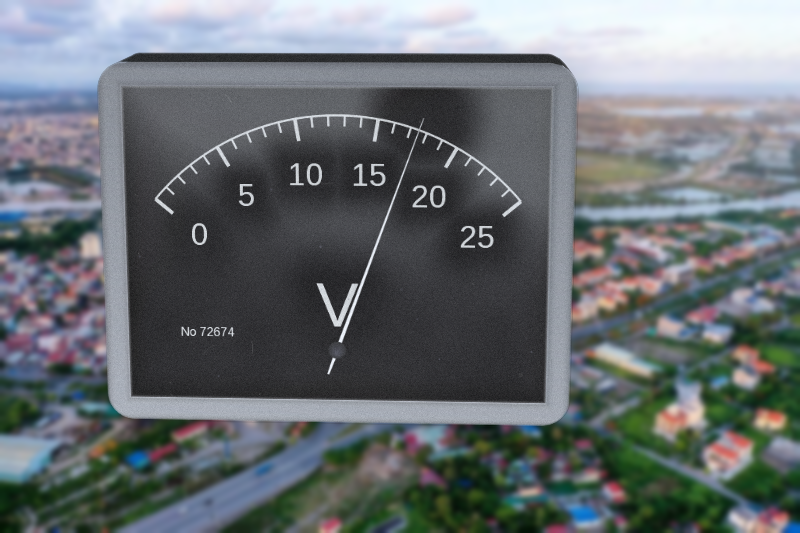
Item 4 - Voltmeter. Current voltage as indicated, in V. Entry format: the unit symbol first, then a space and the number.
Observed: V 17.5
